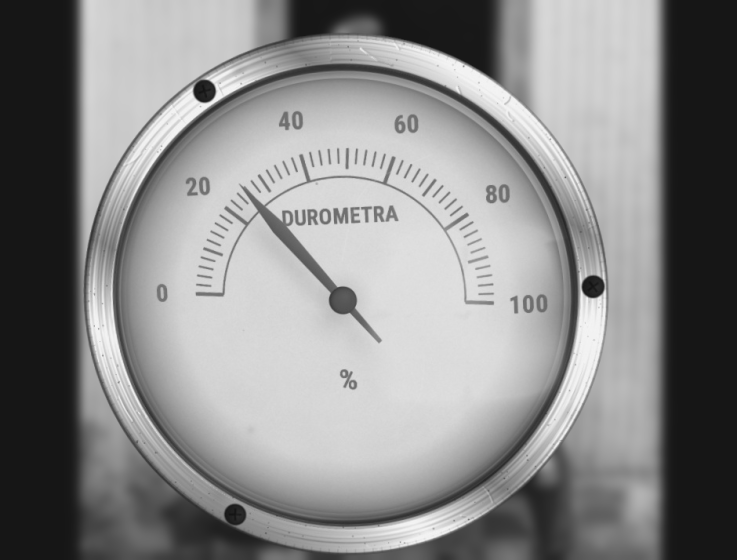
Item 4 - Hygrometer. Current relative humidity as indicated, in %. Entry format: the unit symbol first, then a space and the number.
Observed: % 26
